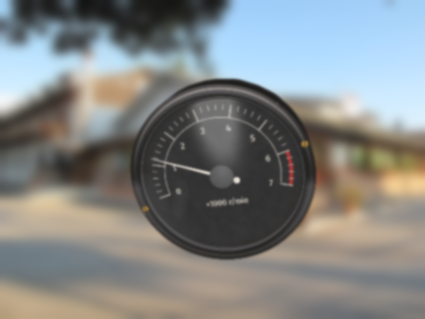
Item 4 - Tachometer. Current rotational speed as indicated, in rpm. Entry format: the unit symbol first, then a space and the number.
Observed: rpm 1200
